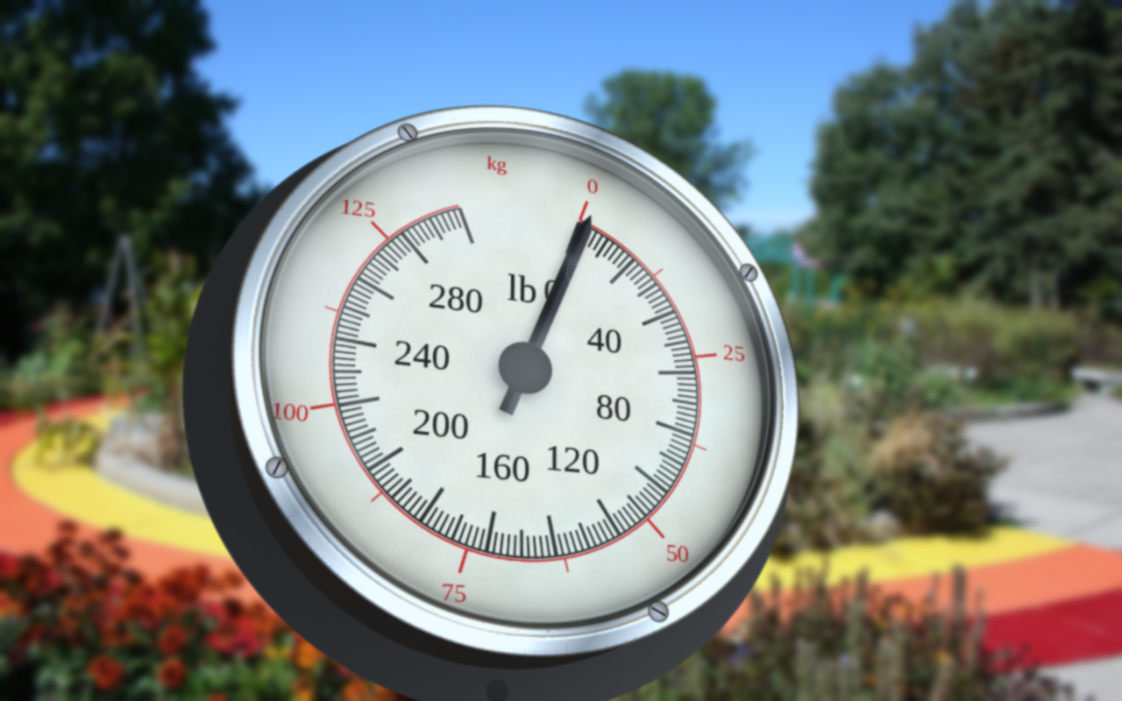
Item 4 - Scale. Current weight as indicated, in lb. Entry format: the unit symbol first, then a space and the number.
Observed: lb 2
